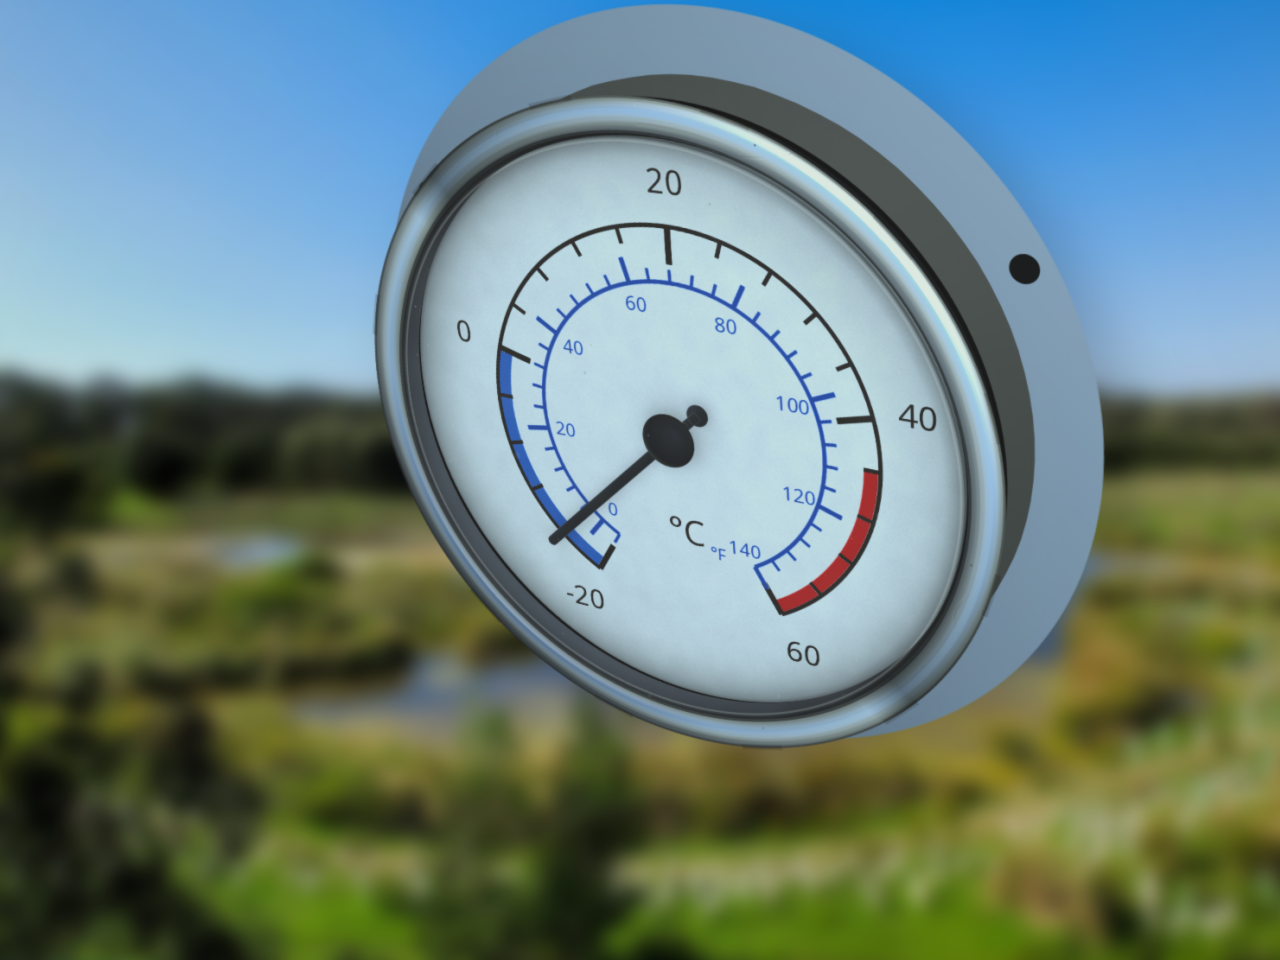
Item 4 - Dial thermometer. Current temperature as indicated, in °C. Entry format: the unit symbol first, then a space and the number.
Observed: °C -16
